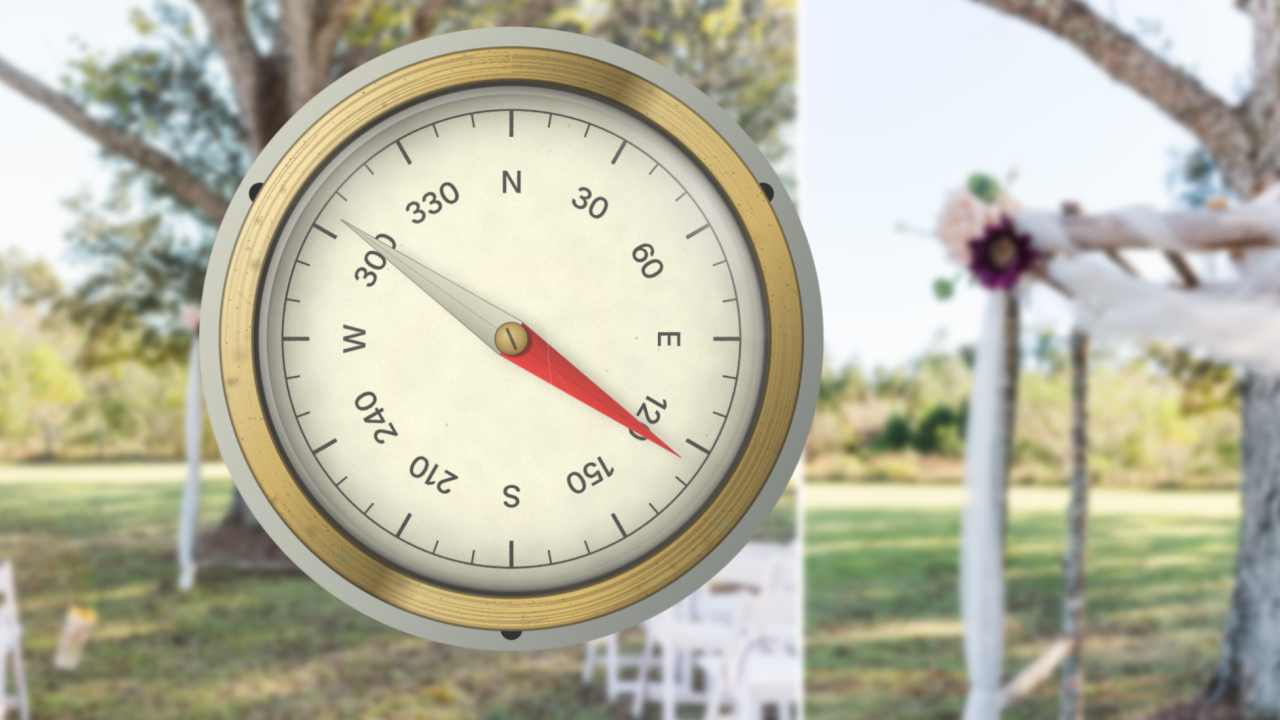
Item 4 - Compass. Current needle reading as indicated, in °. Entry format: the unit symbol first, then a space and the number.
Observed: ° 125
